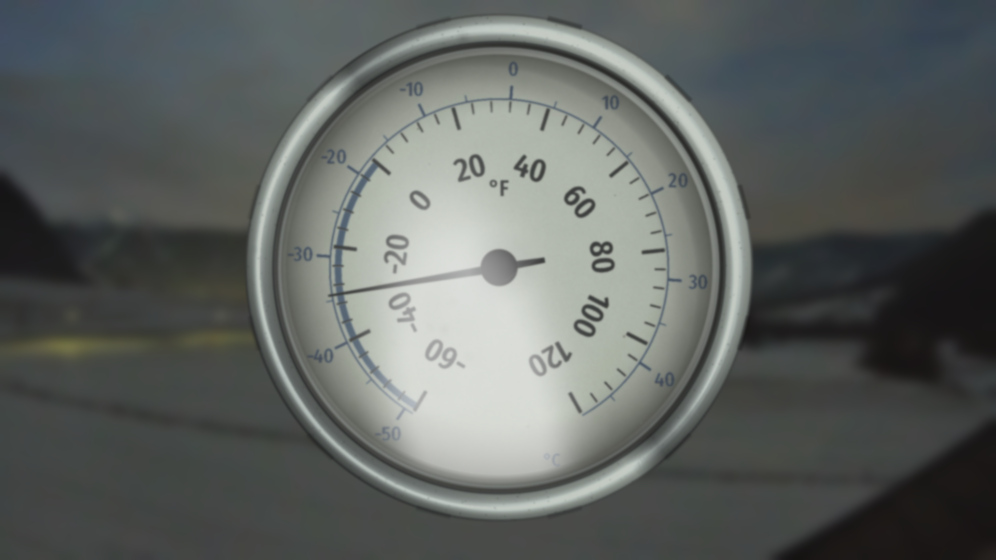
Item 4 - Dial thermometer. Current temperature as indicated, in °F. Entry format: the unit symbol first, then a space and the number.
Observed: °F -30
